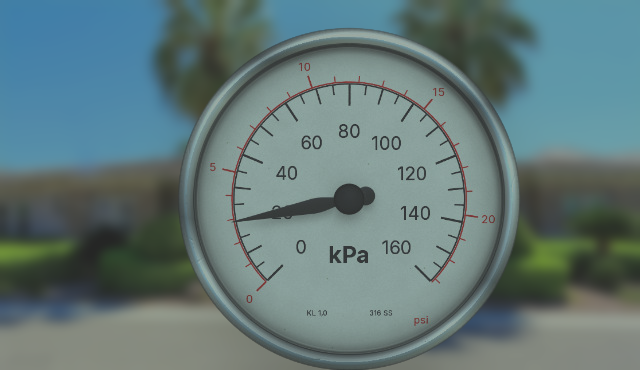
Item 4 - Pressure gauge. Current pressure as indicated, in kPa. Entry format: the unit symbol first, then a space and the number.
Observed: kPa 20
